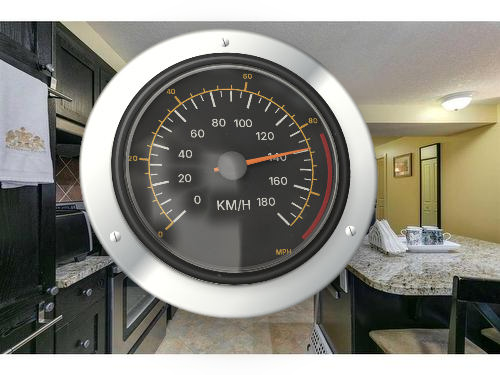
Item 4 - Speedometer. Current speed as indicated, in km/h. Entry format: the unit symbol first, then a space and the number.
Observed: km/h 140
